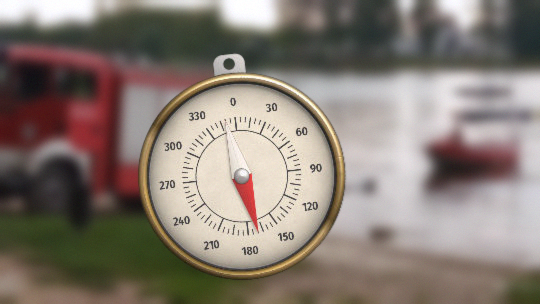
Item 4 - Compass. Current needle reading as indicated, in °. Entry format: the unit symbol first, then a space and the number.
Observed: ° 170
